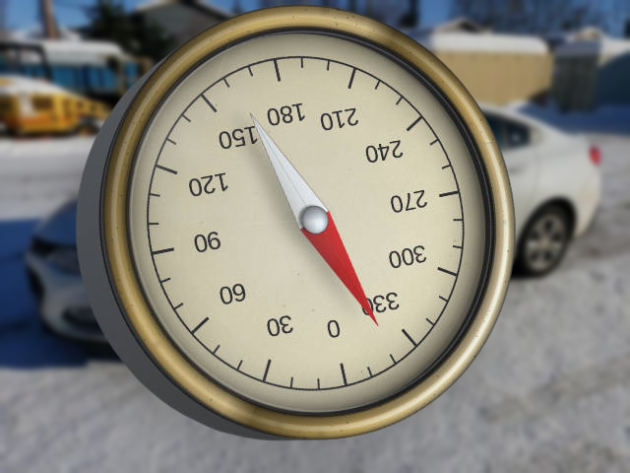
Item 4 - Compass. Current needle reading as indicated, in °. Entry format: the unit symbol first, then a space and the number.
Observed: ° 340
